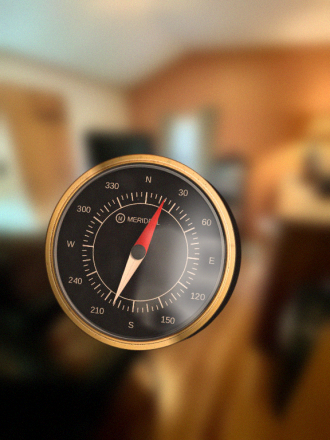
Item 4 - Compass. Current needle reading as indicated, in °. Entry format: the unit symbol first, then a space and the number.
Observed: ° 20
